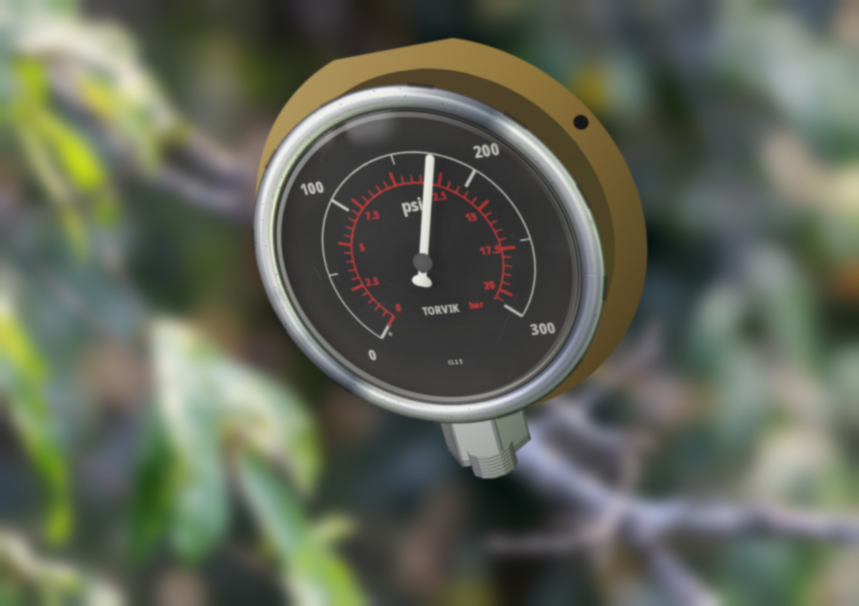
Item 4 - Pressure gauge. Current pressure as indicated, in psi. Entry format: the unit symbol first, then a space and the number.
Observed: psi 175
